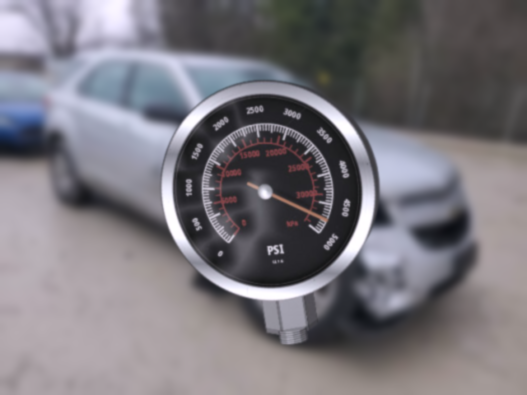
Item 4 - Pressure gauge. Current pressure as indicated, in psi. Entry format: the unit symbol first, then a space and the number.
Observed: psi 4750
